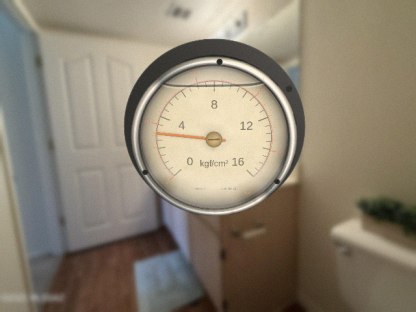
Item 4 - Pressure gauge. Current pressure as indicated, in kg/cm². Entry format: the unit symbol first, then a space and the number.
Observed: kg/cm² 3
